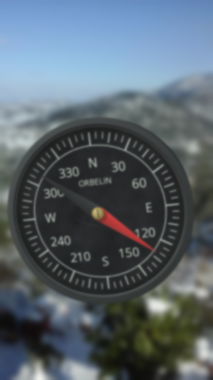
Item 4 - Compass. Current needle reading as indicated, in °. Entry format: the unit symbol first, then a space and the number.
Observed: ° 130
